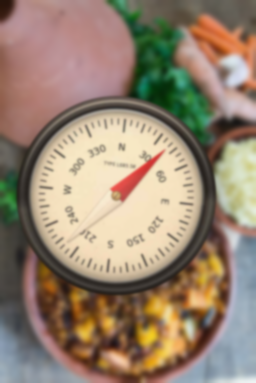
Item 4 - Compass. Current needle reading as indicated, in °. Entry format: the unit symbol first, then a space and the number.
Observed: ° 40
